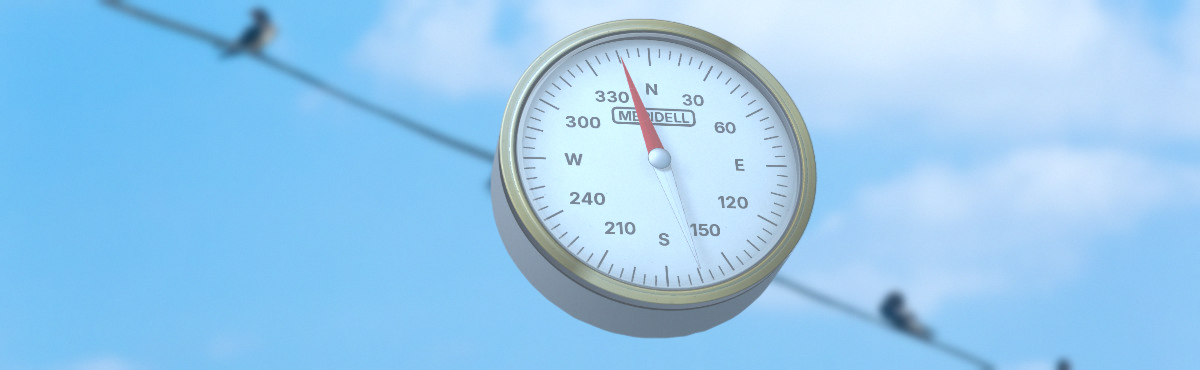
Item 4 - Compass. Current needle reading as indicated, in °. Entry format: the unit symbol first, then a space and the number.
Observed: ° 345
